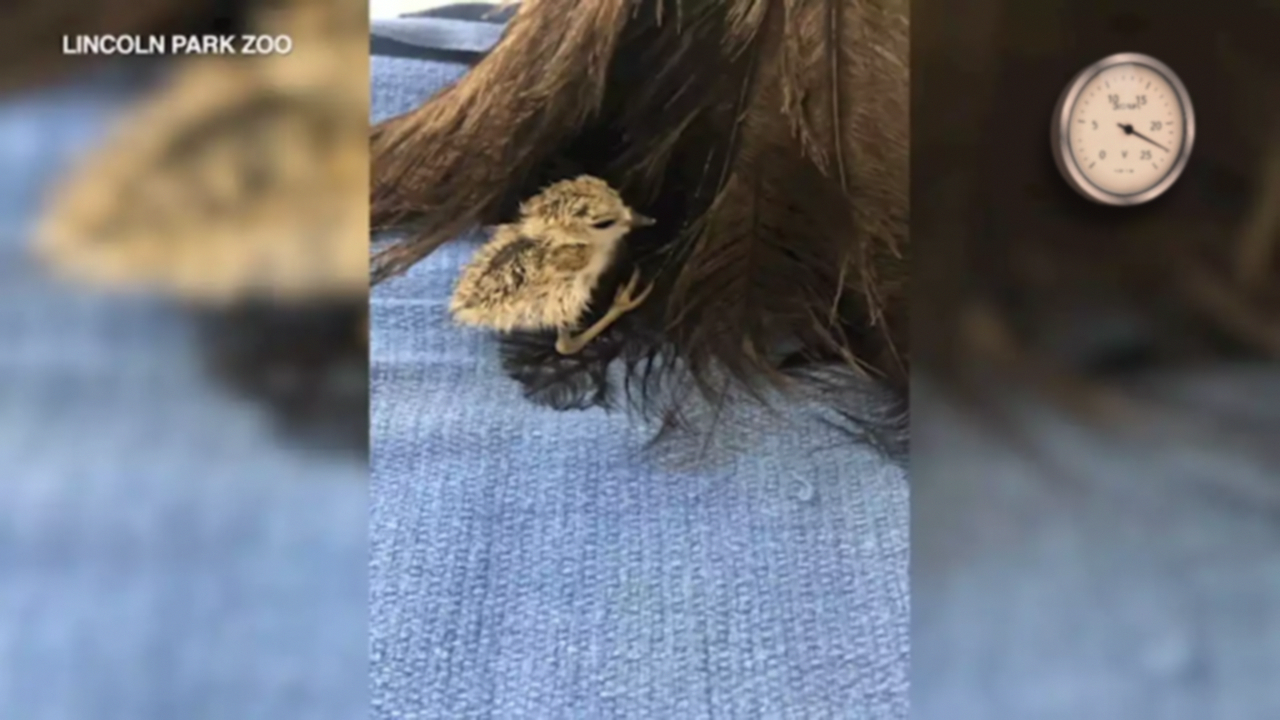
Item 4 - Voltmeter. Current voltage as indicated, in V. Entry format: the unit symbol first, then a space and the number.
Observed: V 23
